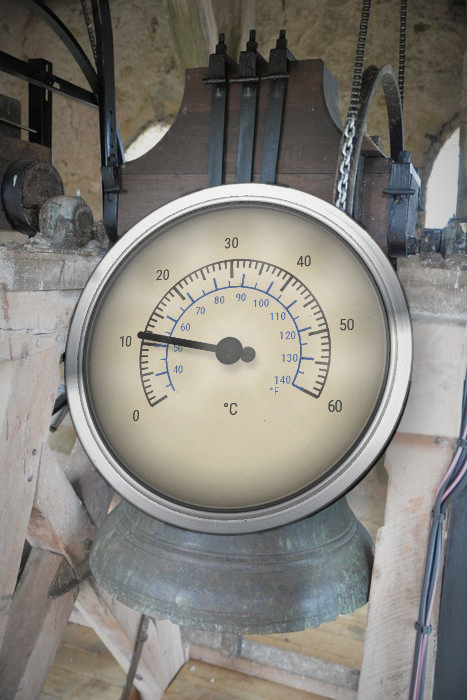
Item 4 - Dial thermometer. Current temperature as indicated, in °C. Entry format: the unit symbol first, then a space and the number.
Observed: °C 11
